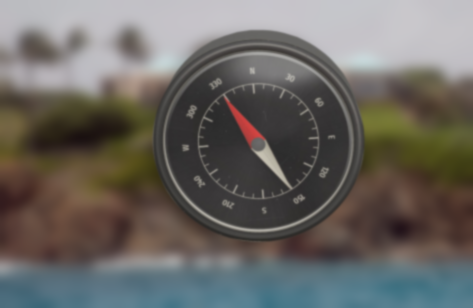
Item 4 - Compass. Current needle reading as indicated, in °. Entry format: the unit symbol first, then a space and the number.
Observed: ° 330
